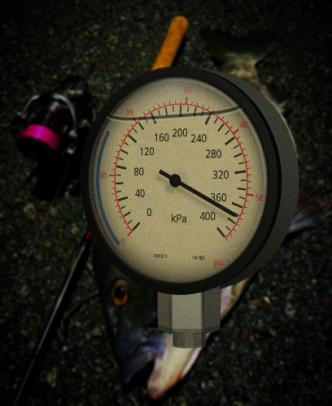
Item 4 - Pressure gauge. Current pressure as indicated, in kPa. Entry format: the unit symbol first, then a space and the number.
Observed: kPa 370
